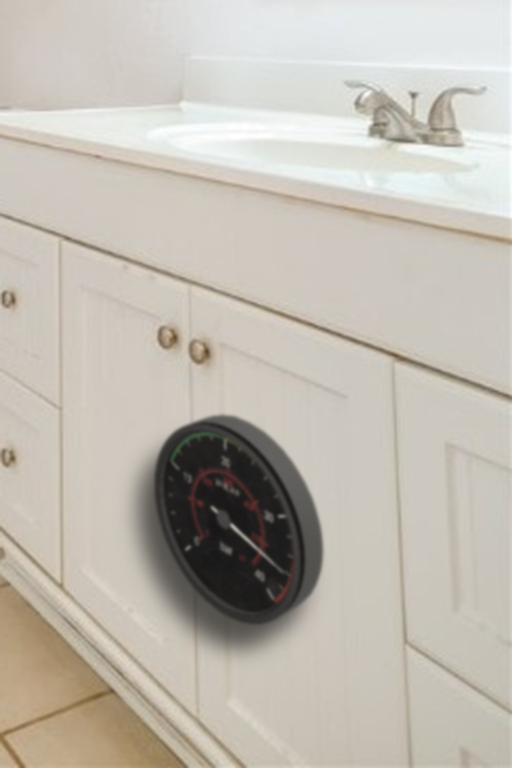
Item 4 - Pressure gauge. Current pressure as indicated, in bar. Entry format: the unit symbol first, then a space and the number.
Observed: bar 36
